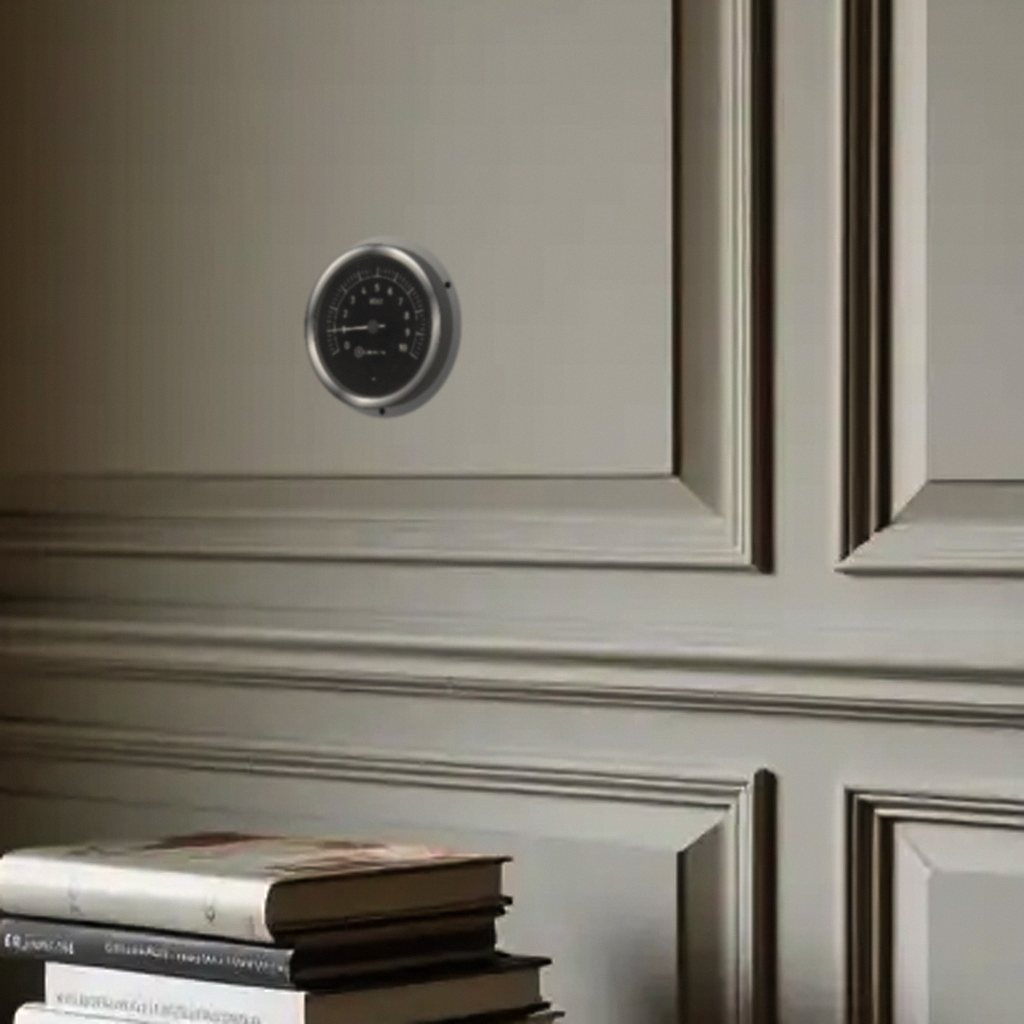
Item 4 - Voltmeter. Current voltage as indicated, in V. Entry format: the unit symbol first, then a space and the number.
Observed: V 1
